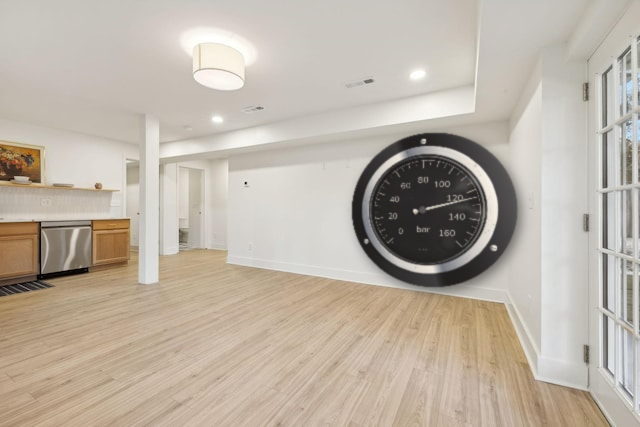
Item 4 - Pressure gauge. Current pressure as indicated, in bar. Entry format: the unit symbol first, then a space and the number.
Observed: bar 125
